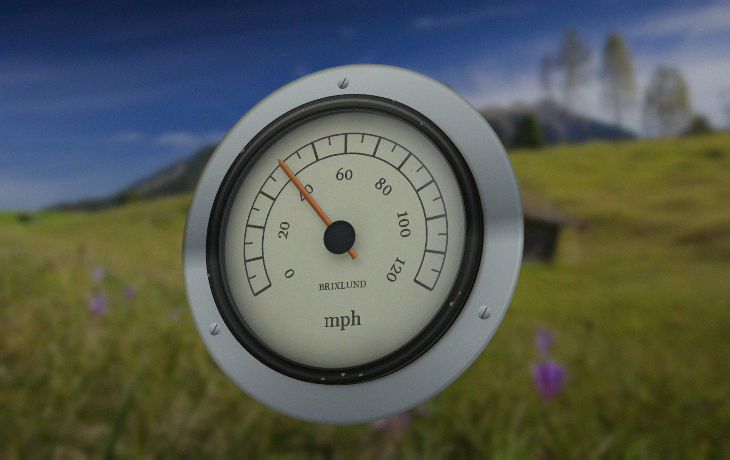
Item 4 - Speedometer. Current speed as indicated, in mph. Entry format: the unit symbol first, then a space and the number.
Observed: mph 40
